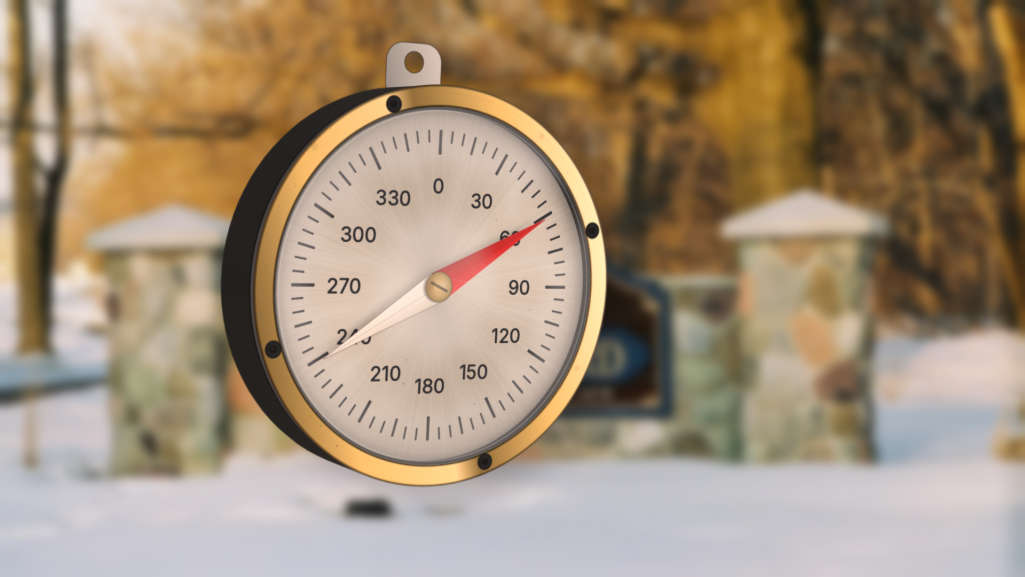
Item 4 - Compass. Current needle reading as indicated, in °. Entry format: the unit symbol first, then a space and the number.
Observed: ° 60
